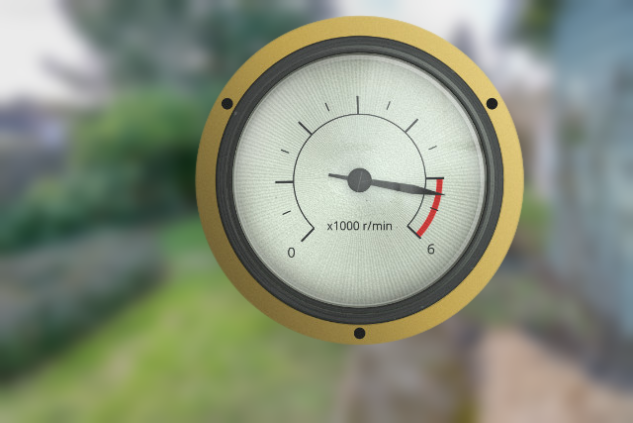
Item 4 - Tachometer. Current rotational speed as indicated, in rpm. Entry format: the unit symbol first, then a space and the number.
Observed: rpm 5250
